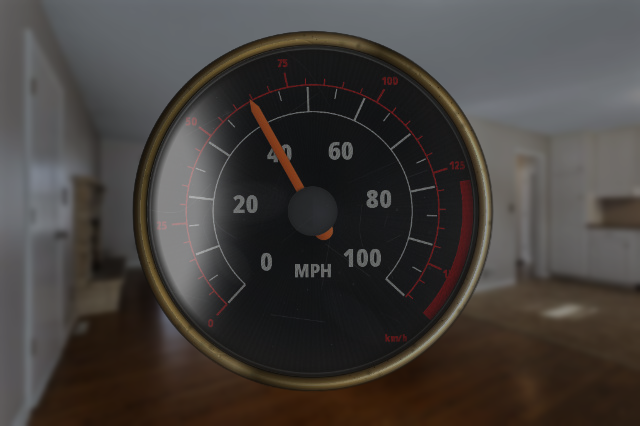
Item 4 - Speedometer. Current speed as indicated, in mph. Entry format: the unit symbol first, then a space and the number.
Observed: mph 40
